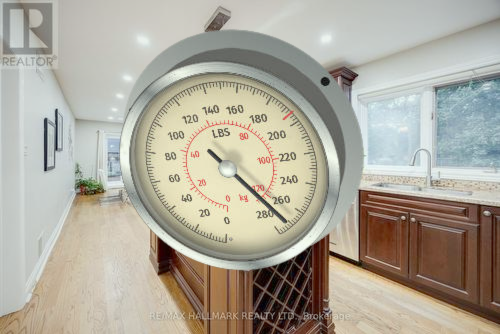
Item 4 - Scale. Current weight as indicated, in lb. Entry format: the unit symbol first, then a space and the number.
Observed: lb 270
